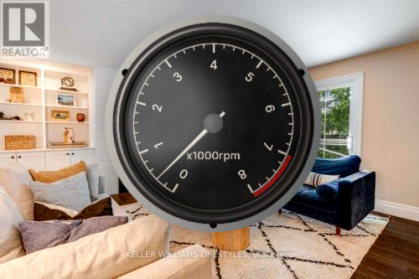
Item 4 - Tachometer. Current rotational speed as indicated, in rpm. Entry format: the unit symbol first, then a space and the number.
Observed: rpm 400
